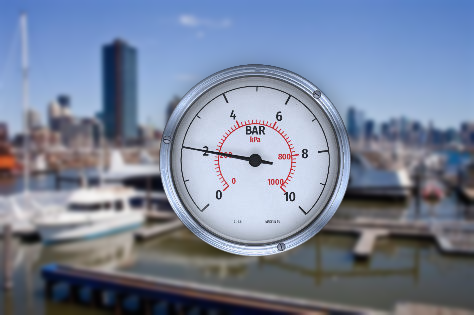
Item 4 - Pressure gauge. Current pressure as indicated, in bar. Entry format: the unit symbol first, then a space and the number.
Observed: bar 2
